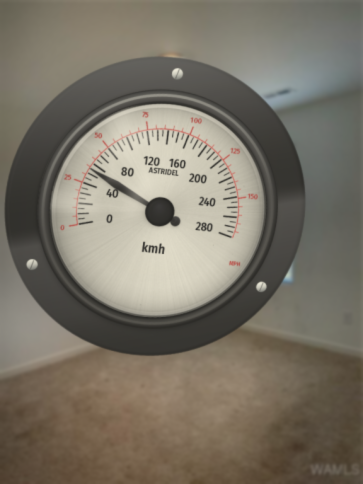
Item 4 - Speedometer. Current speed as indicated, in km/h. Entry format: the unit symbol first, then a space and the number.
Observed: km/h 55
